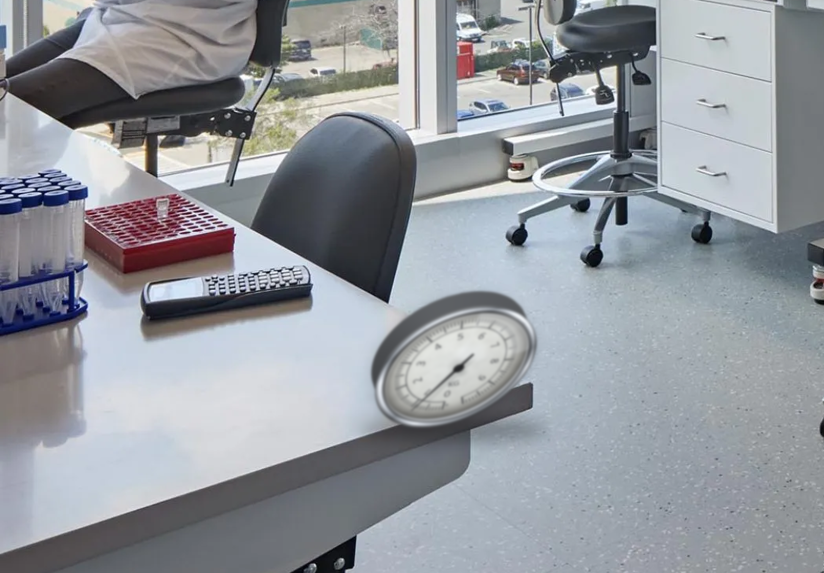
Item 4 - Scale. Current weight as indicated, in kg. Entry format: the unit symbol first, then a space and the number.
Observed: kg 1
